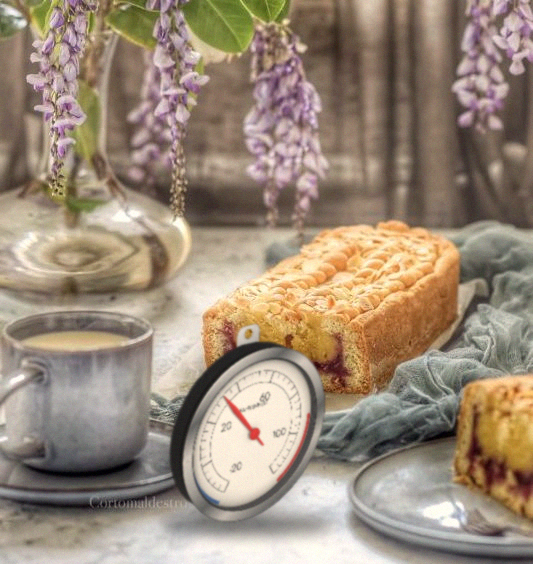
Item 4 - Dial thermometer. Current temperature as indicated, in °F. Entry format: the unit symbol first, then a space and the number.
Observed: °F 32
